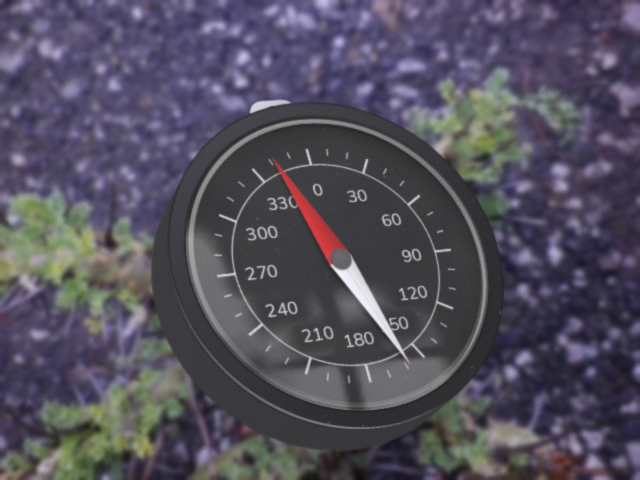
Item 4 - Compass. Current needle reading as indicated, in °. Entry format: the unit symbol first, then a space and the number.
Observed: ° 340
